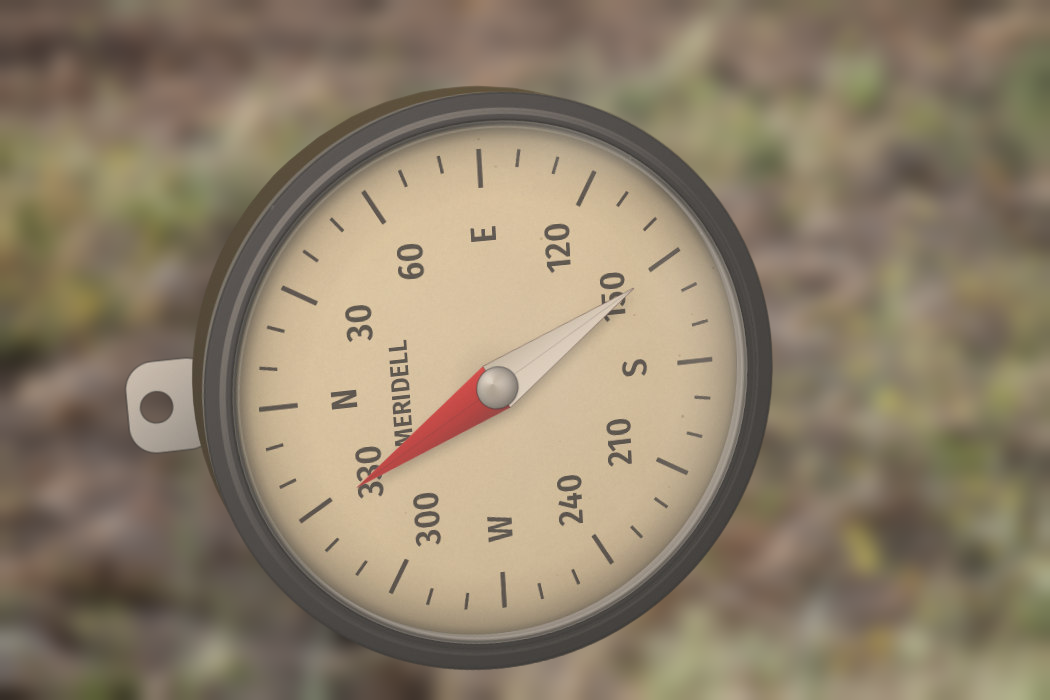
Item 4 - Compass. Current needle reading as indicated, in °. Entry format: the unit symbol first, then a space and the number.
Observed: ° 330
